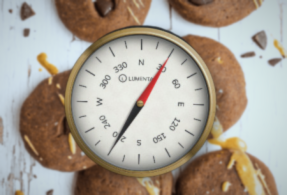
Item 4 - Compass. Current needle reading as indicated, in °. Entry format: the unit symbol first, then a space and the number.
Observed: ° 30
